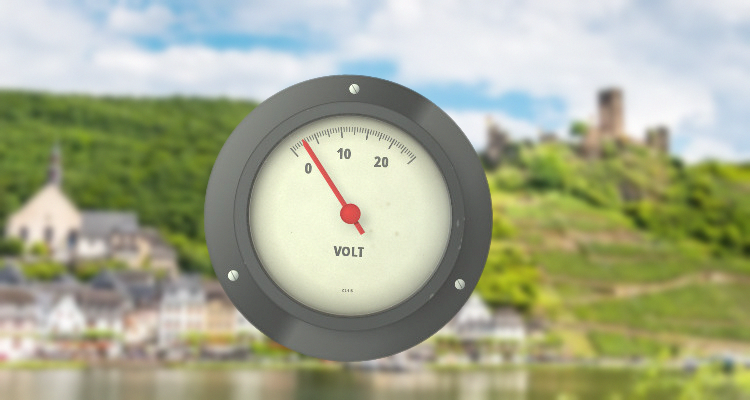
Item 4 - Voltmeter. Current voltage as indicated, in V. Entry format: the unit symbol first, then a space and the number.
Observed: V 2.5
